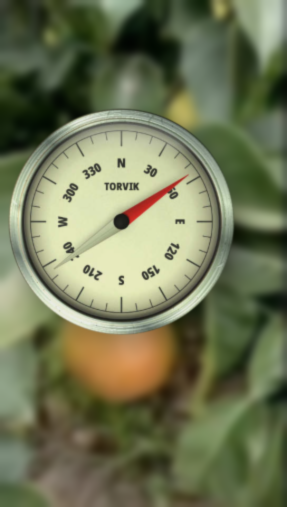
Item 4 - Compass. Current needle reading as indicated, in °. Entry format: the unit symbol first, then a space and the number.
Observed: ° 55
